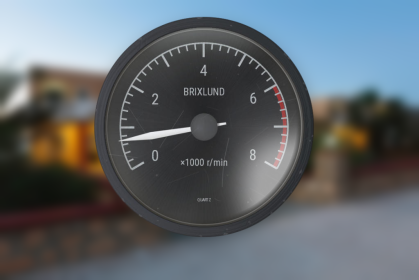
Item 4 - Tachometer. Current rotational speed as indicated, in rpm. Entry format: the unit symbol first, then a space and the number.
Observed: rpm 700
